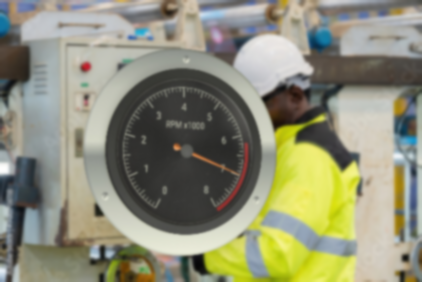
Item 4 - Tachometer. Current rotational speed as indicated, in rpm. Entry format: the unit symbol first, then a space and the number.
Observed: rpm 7000
